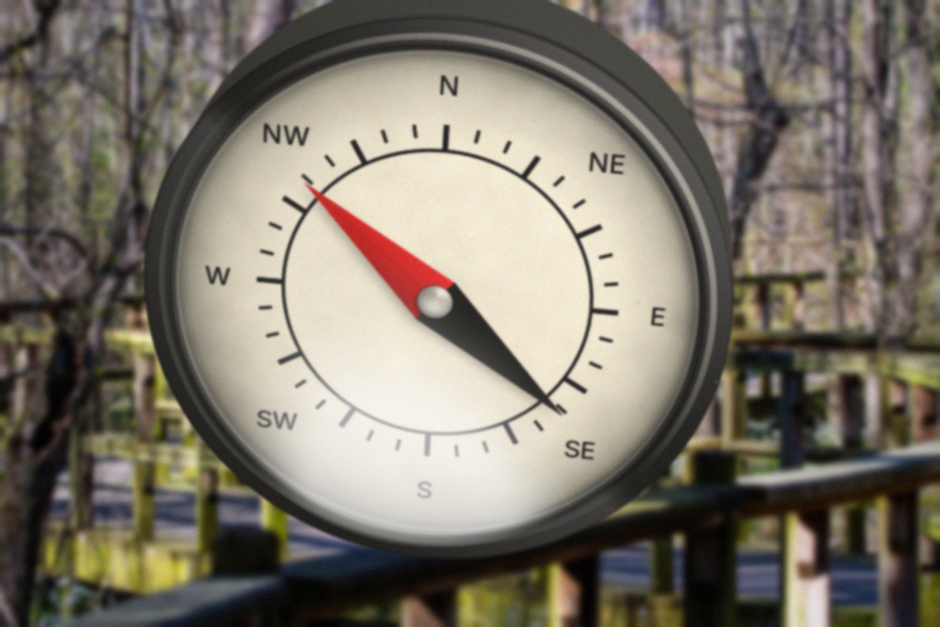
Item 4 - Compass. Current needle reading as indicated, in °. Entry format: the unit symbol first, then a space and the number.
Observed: ° 310
